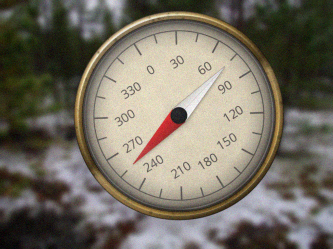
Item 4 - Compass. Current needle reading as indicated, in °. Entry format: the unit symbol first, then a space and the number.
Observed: ° 255
